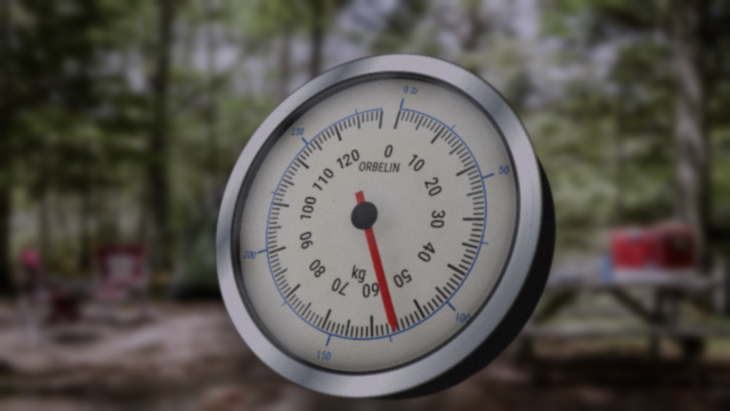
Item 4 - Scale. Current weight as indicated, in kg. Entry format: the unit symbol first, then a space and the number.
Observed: kg 55
